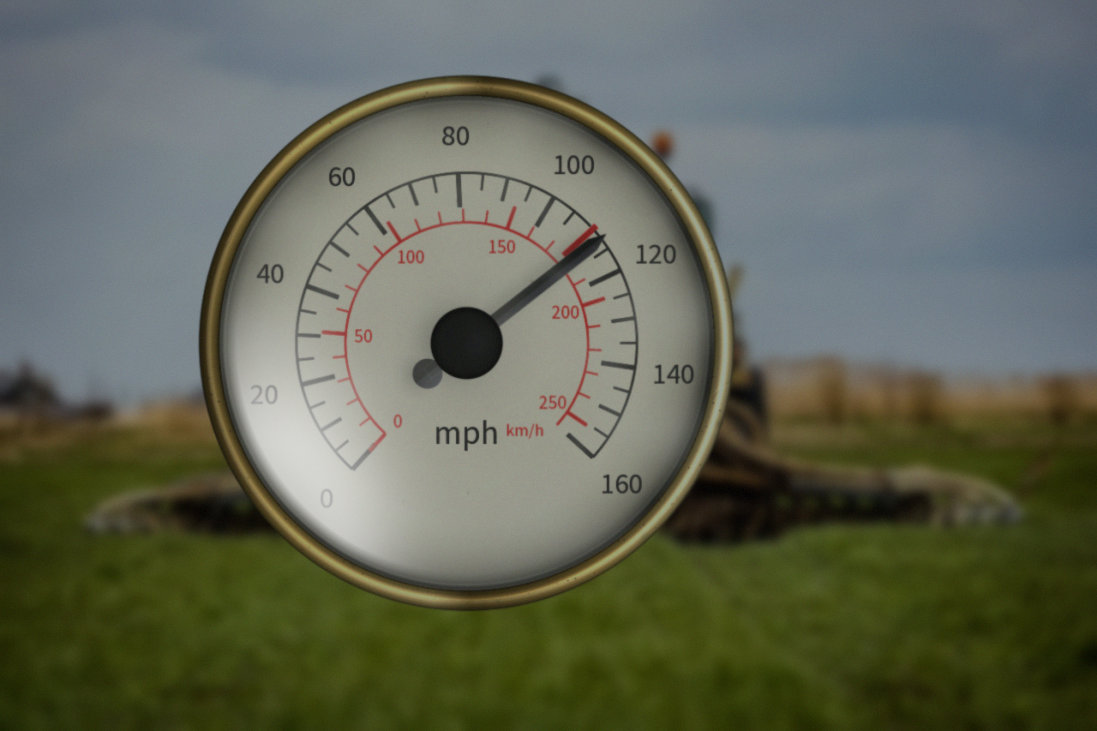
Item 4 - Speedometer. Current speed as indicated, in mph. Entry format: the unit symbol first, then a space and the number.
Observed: mph 112.5
